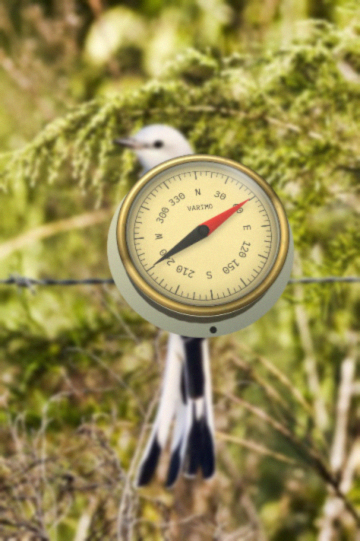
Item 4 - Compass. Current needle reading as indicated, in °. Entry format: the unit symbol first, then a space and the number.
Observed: ° 60
